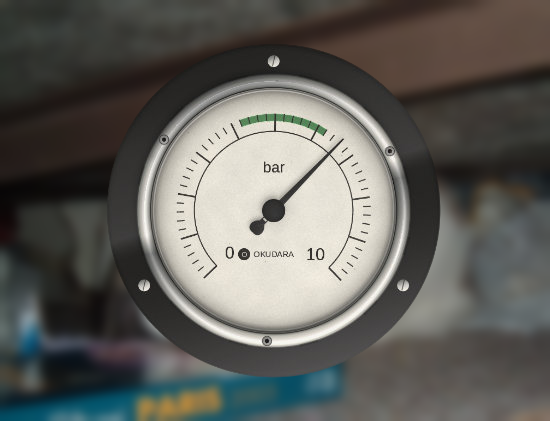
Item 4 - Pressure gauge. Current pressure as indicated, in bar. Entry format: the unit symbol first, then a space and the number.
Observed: bar 6.6
